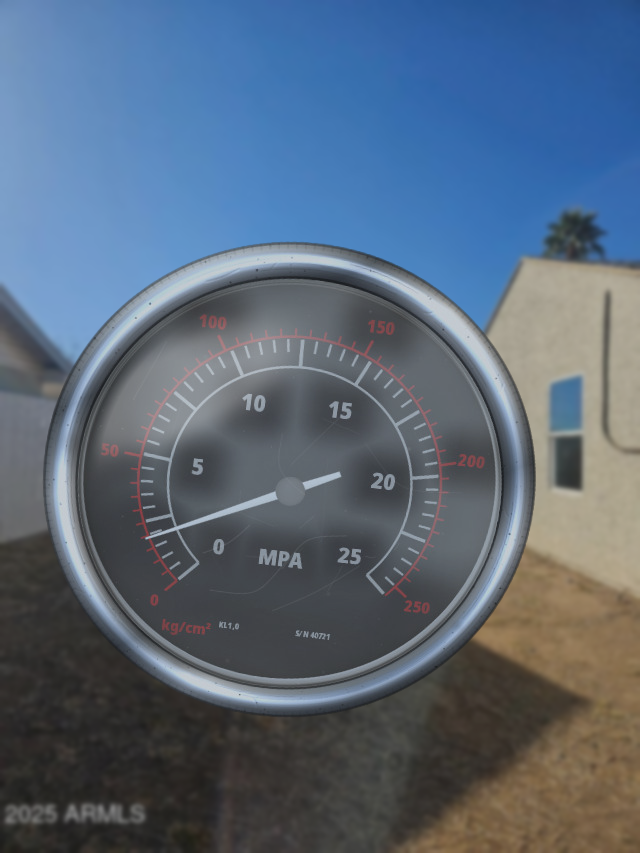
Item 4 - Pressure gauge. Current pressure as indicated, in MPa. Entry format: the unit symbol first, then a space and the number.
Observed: MPa 2
